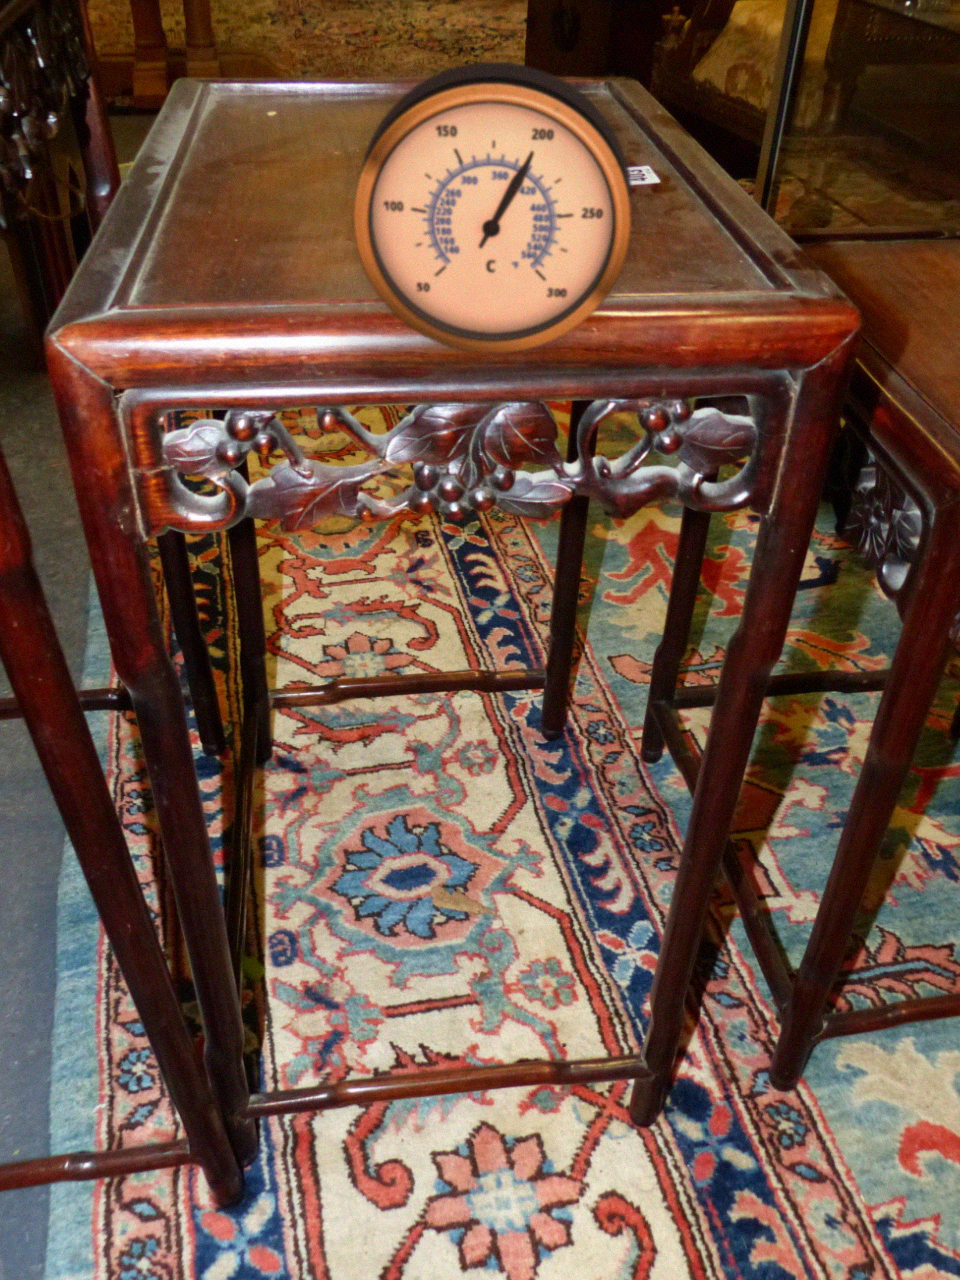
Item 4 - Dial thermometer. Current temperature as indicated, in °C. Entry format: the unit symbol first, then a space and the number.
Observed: °C 200
